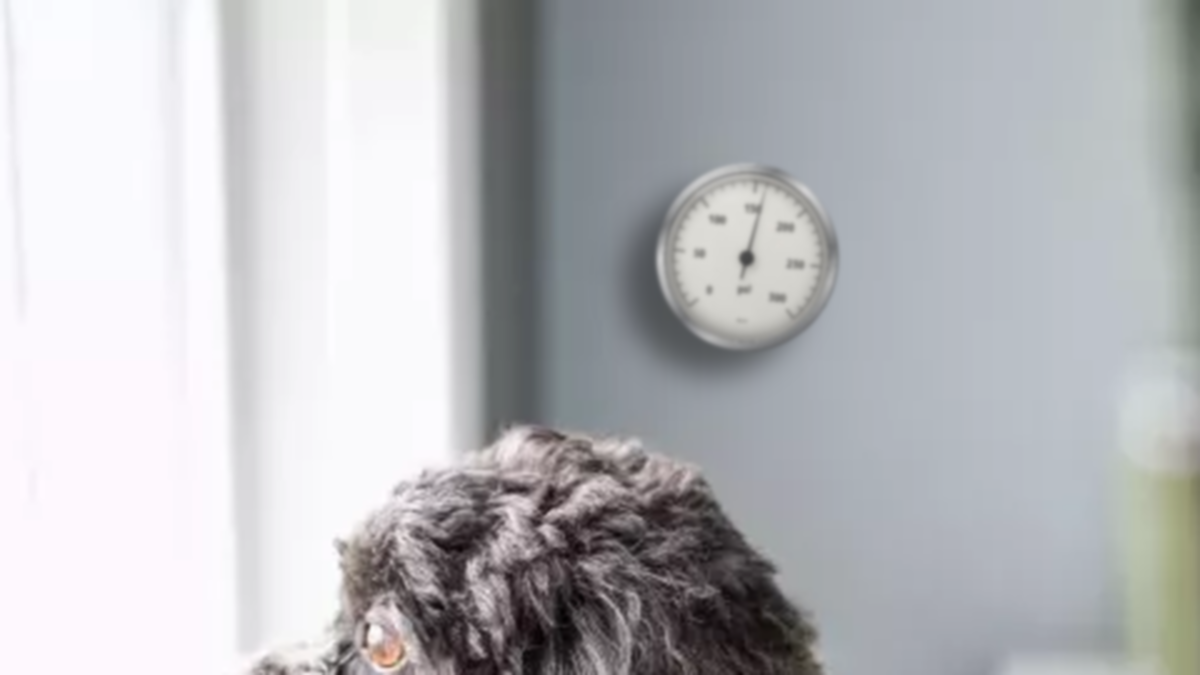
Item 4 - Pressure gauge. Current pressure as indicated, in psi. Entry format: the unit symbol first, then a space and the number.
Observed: psi 160
